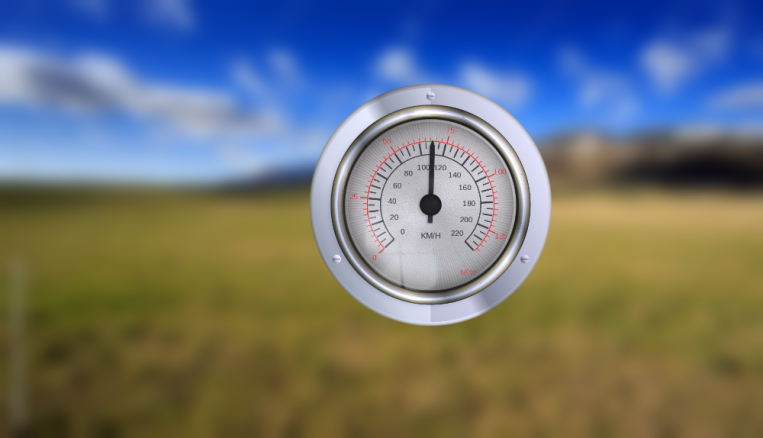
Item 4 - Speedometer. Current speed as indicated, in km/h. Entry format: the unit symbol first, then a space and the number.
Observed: km/h 110
